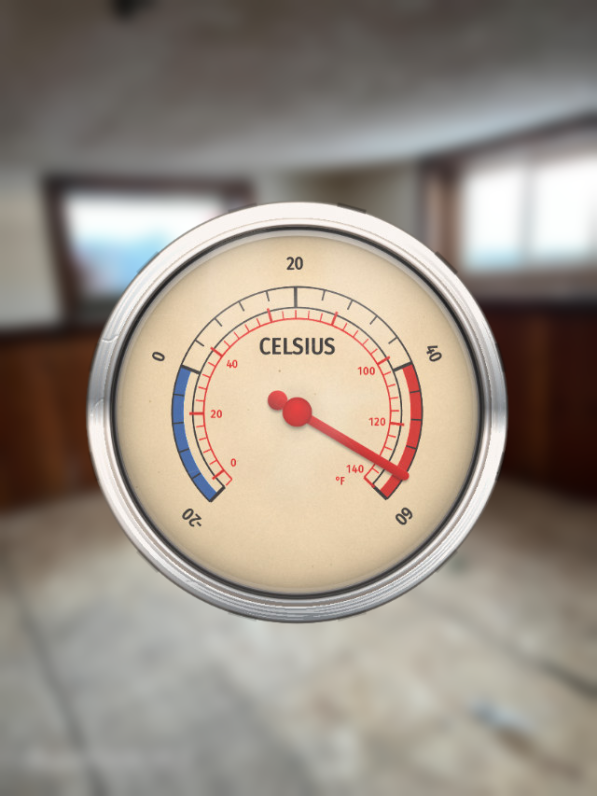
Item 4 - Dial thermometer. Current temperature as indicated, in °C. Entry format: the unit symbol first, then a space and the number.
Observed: °C 56
